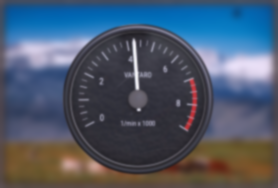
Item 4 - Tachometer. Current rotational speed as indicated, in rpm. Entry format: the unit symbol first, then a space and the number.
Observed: rpm 4250
